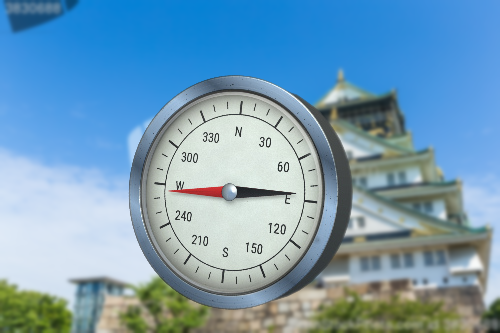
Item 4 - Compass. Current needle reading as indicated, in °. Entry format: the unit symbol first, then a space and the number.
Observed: ° 265
